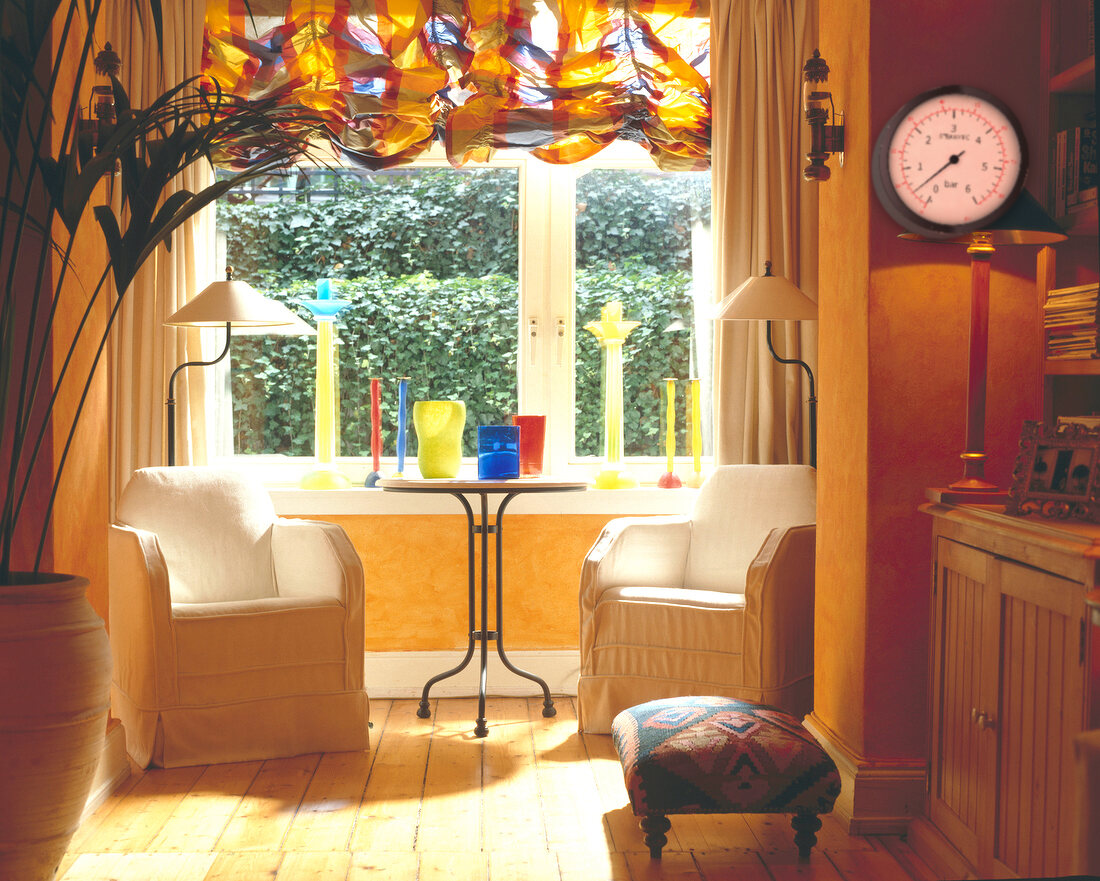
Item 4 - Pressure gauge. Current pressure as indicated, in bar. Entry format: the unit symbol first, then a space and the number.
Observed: bar 0.4
